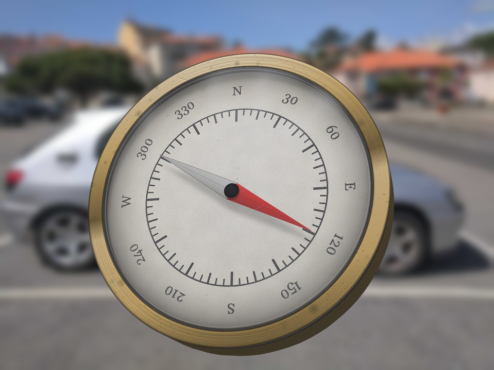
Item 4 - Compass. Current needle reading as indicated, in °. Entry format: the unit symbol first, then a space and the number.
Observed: ° 120
